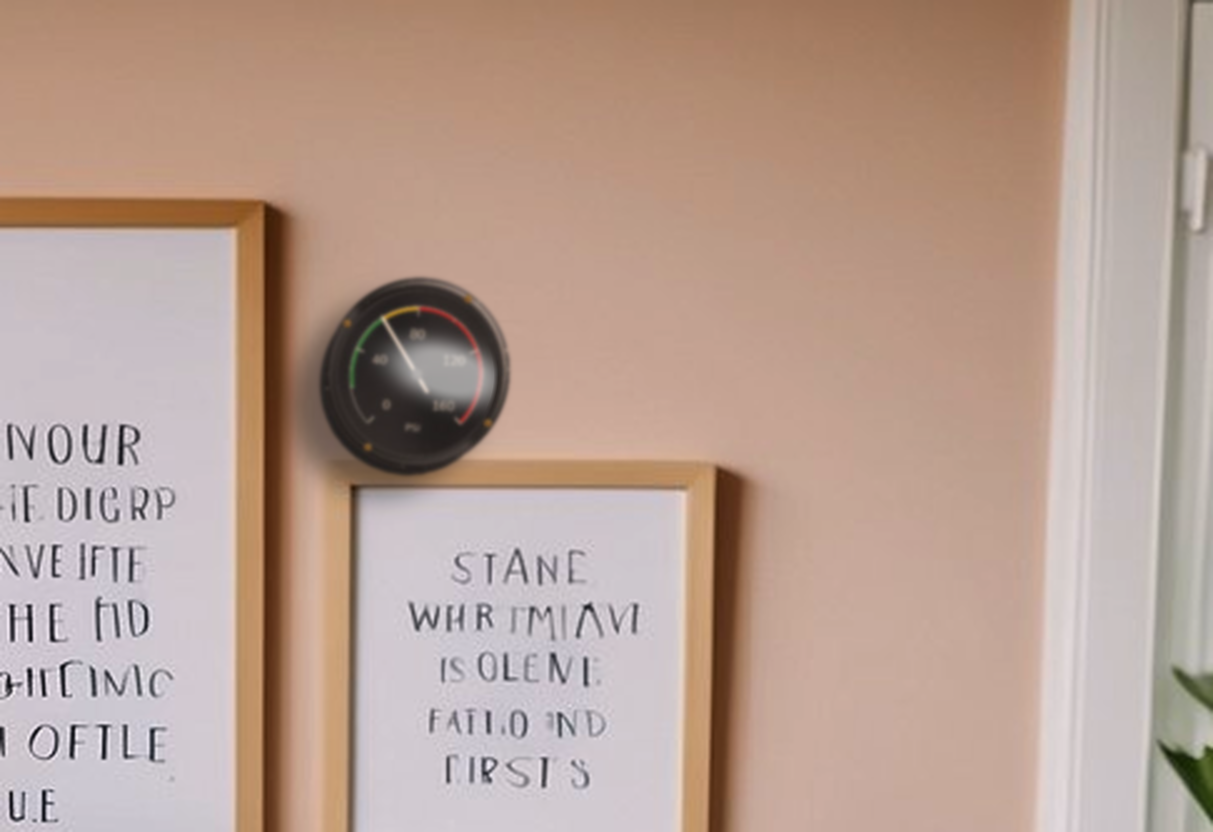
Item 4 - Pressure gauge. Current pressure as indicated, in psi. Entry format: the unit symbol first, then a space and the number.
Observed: psi 60
